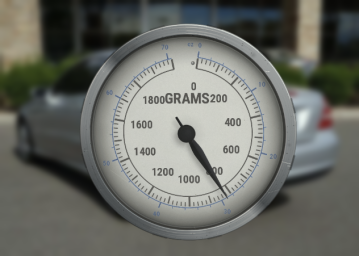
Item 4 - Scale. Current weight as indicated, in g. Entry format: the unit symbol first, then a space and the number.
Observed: g 820
